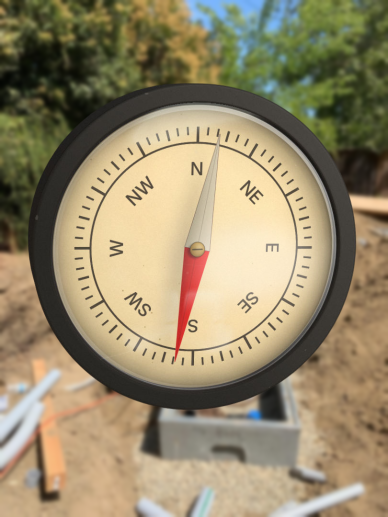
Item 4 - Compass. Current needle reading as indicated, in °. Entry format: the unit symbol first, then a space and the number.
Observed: ° 190
